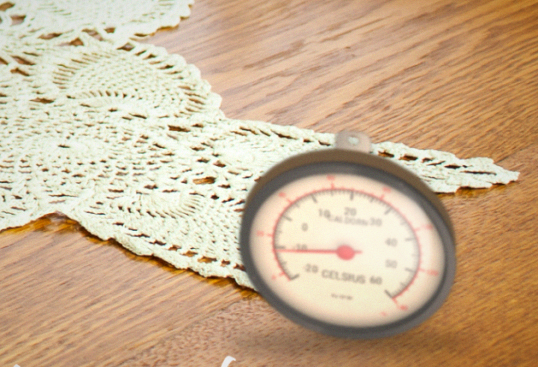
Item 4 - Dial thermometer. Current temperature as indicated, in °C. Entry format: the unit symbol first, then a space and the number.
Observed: °C -10
